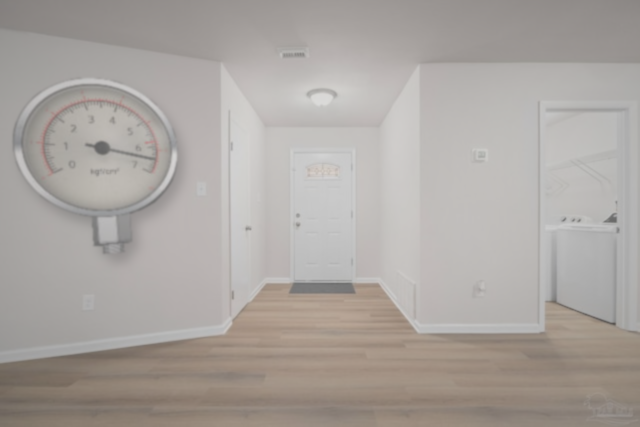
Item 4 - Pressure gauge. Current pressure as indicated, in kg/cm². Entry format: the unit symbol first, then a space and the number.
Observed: kg/cm² 6.5
